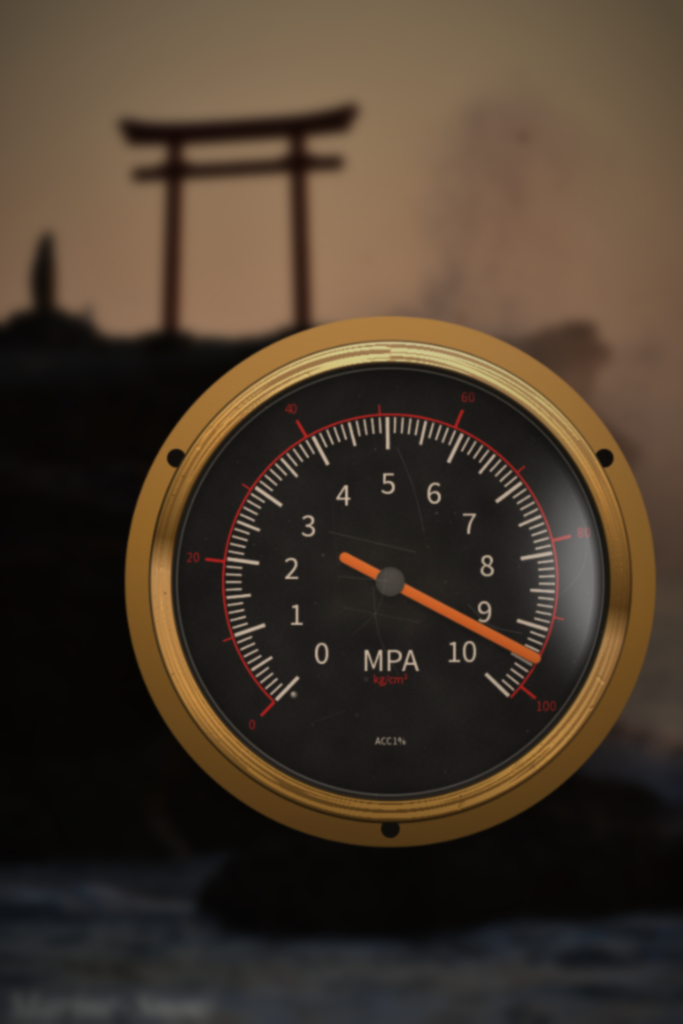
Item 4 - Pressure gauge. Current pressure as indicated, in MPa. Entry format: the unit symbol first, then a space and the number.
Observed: MPa 9.4
